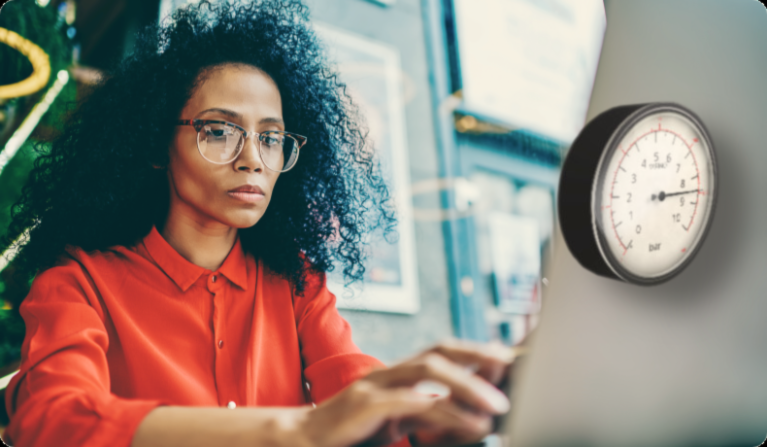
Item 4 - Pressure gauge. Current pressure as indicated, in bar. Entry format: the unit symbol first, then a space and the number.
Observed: bar 8.5
